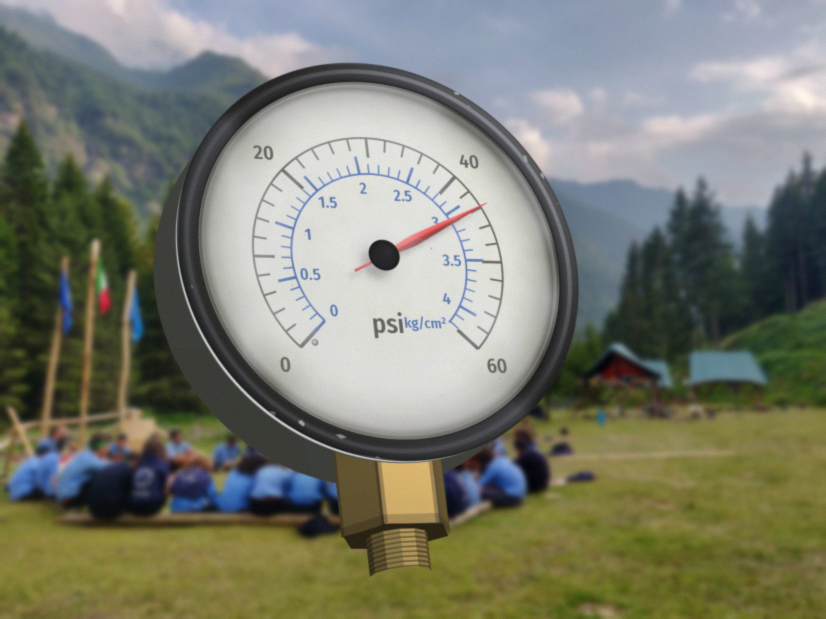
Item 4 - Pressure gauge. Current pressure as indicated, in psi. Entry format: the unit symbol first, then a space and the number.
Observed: psi 44
